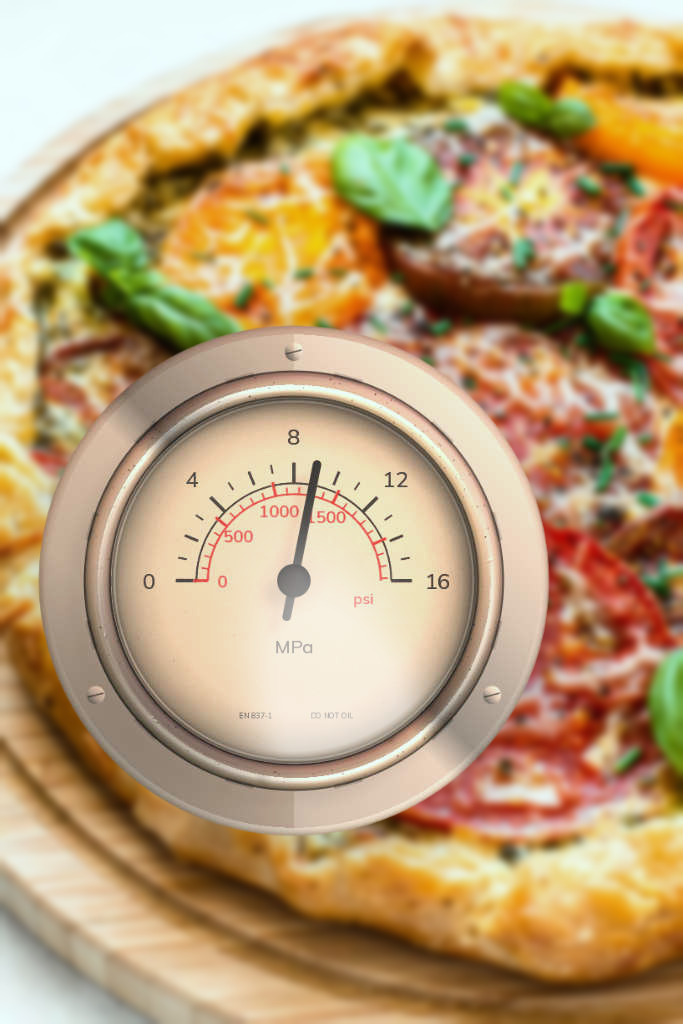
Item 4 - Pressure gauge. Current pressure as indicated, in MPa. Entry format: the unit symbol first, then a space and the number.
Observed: MPa 9
